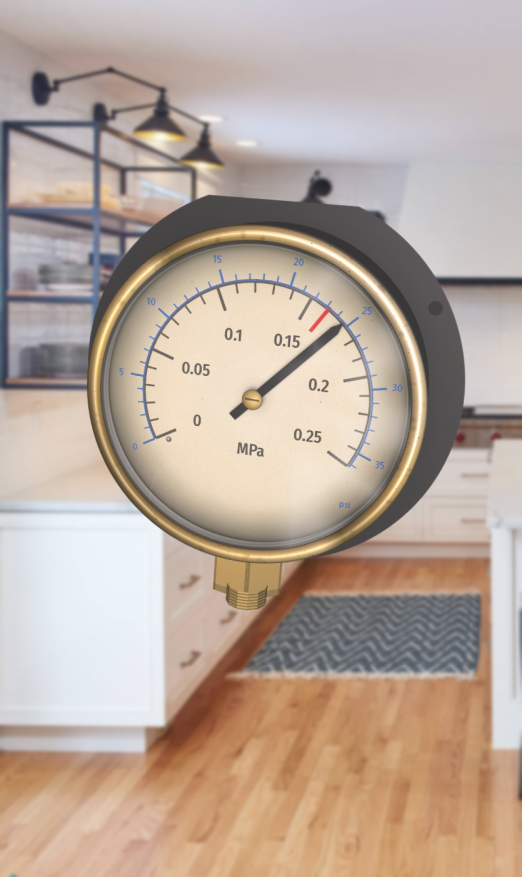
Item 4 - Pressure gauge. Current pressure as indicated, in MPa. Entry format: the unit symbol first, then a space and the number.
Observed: MPa 0.17
